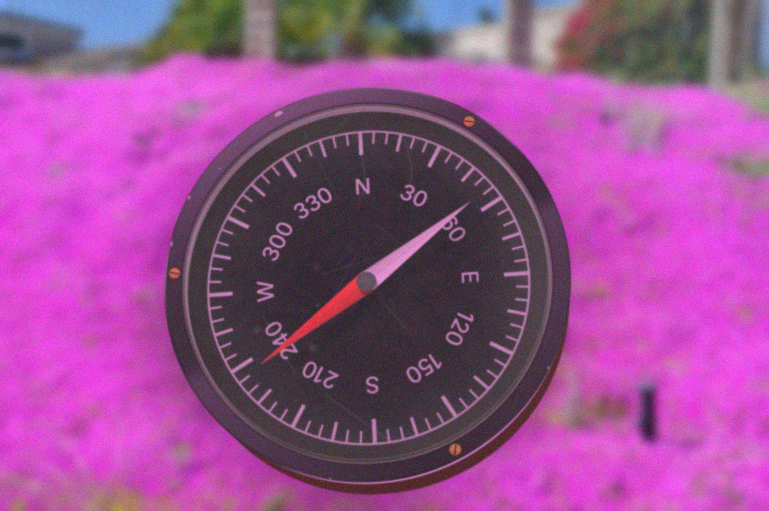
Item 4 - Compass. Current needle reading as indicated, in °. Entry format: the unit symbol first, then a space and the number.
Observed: ° 235
